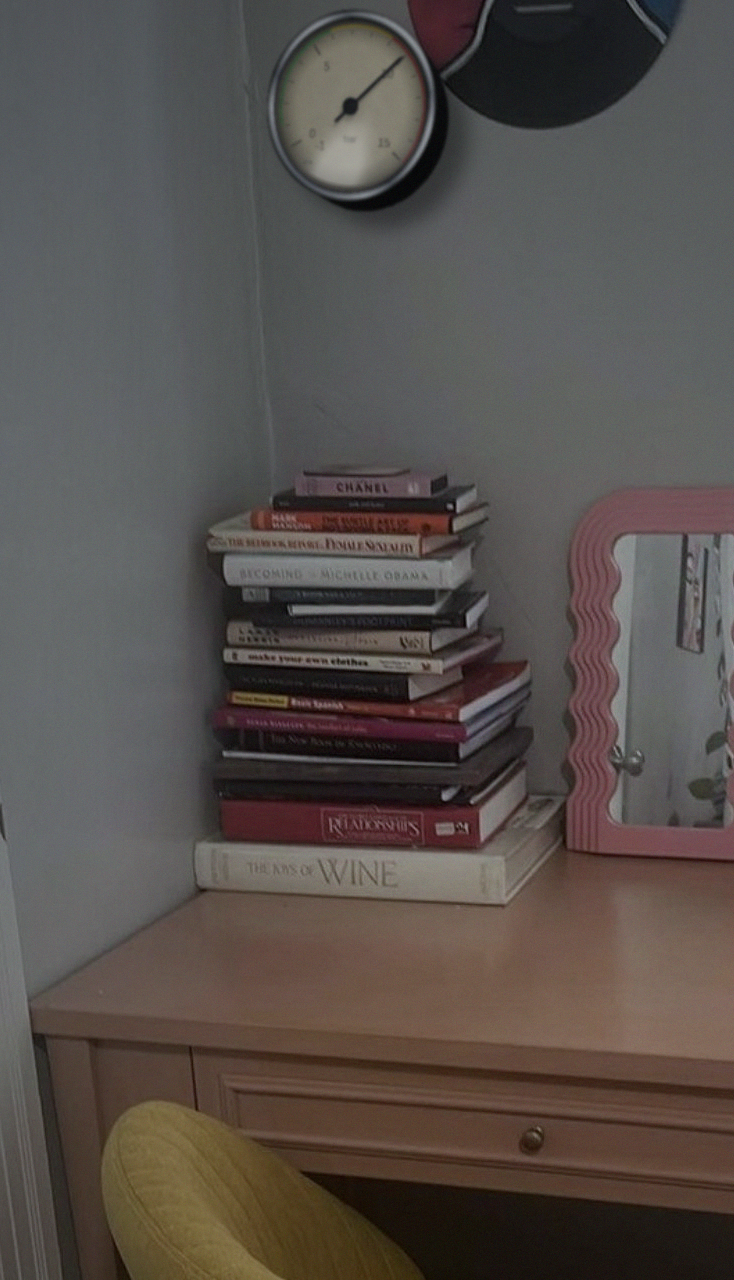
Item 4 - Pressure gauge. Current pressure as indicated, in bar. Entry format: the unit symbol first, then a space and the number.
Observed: bar 10
